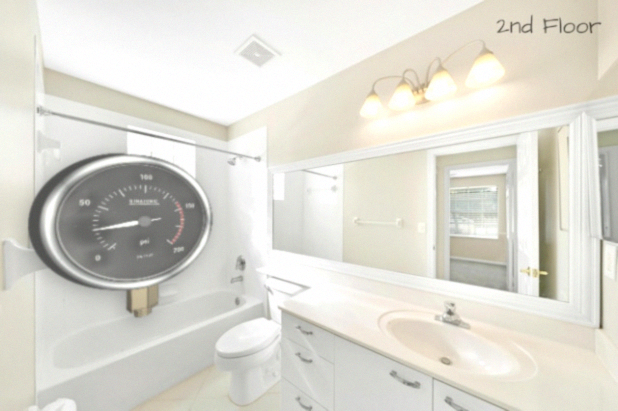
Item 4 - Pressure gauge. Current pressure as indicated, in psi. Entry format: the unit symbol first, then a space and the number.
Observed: psi 25
